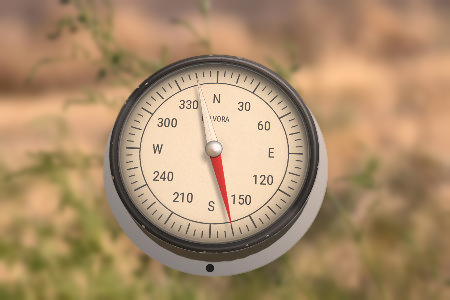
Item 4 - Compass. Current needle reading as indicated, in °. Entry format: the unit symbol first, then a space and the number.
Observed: ° 165
